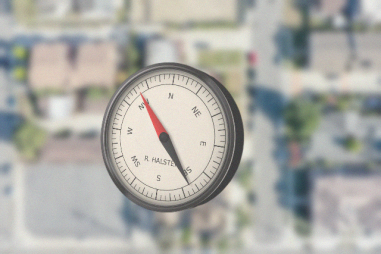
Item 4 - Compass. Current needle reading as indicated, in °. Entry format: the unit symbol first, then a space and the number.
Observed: ° 320
